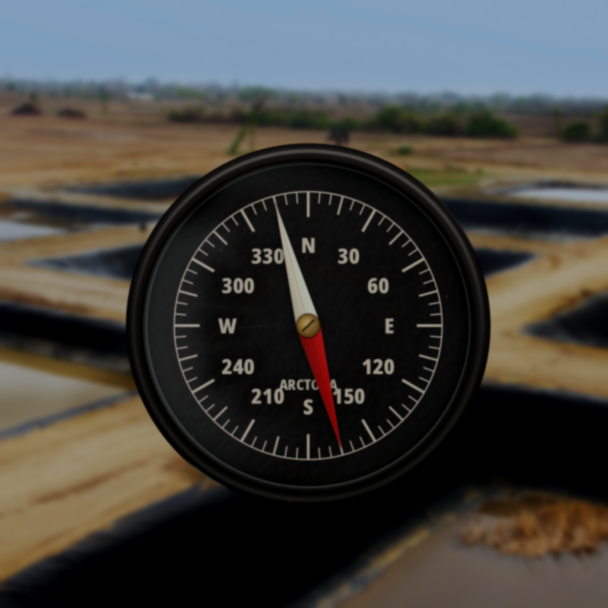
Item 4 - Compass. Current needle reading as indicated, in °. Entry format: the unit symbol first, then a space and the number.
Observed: ° 165
